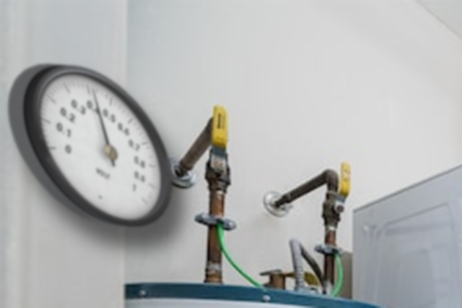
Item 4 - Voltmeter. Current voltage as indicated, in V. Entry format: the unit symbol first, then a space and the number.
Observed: V 0.4
